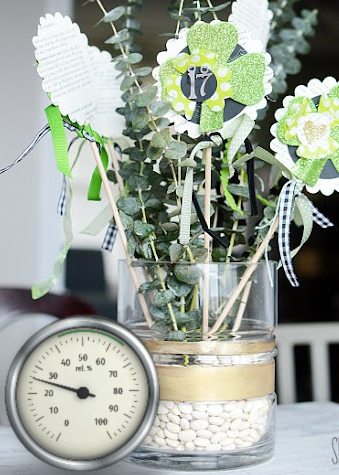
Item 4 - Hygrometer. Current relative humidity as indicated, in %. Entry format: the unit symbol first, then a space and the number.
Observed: % 26
